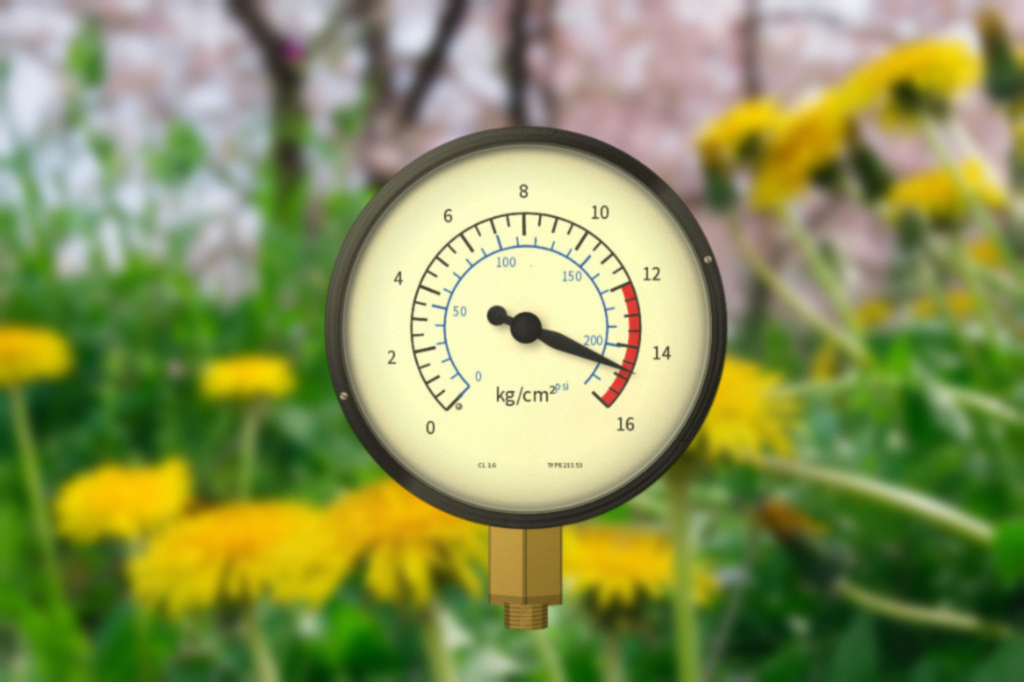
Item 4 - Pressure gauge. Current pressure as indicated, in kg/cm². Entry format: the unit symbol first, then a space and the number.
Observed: kg/cm² 14.75
